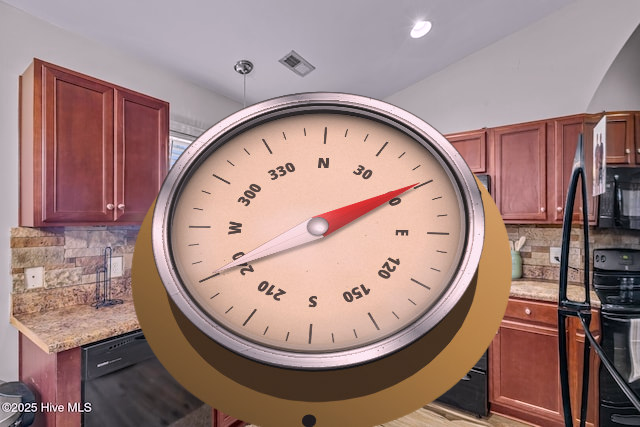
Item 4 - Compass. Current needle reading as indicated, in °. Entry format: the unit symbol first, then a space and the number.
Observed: ° 60
